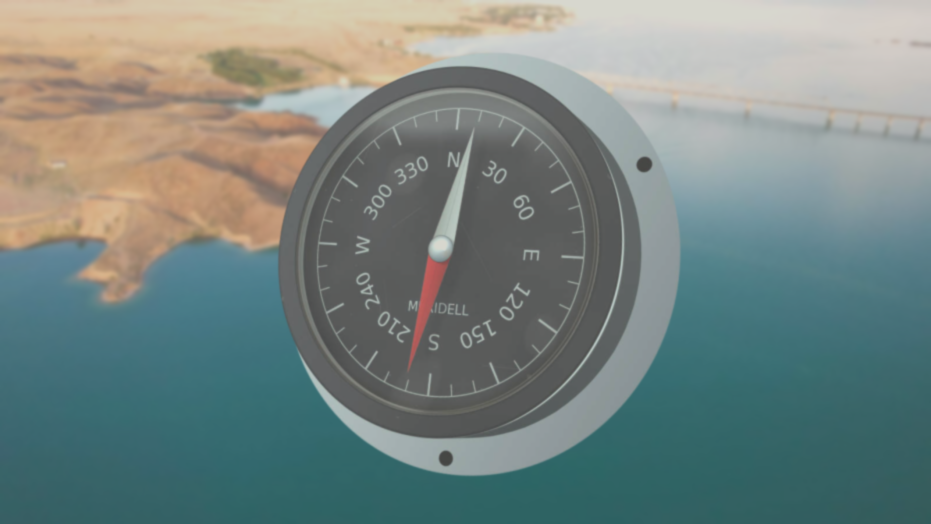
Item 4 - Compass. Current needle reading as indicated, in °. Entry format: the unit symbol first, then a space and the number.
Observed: ° 190
